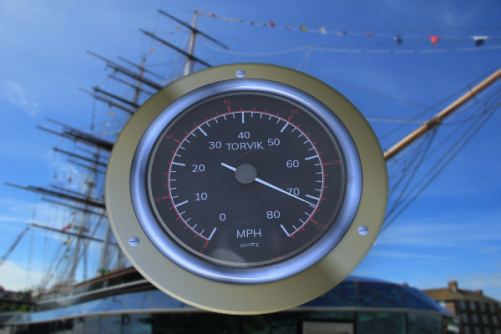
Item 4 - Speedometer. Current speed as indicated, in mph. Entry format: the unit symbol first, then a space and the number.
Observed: mph 72
